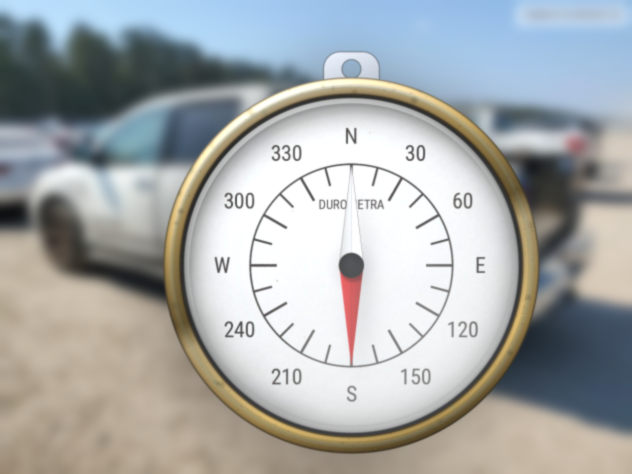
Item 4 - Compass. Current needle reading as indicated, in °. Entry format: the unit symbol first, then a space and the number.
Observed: ° 180
